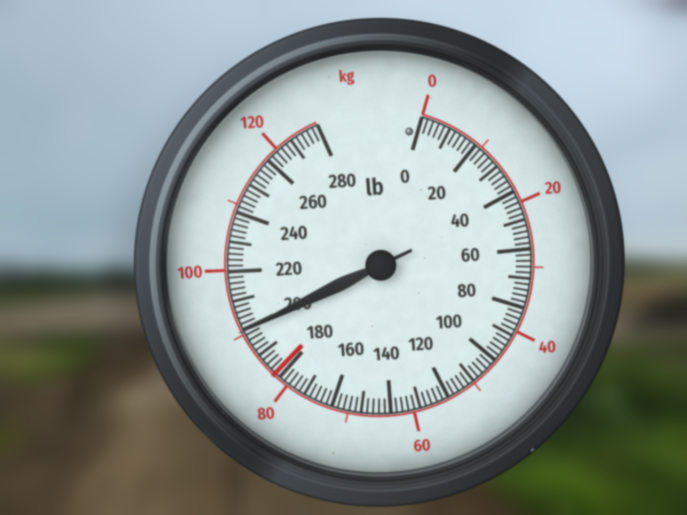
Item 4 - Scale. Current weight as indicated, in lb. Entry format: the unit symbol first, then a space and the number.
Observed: lb 200
